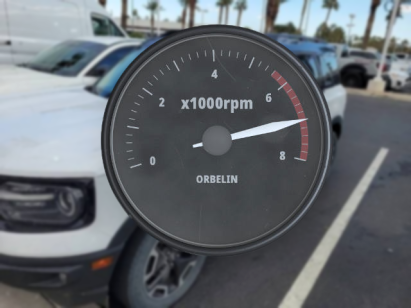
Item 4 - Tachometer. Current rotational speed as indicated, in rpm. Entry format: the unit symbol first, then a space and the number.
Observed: rpm 7000
